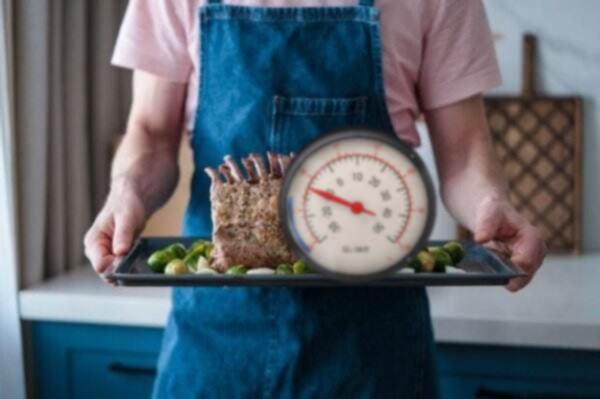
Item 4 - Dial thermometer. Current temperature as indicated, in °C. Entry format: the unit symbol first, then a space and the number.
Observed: °C -10
